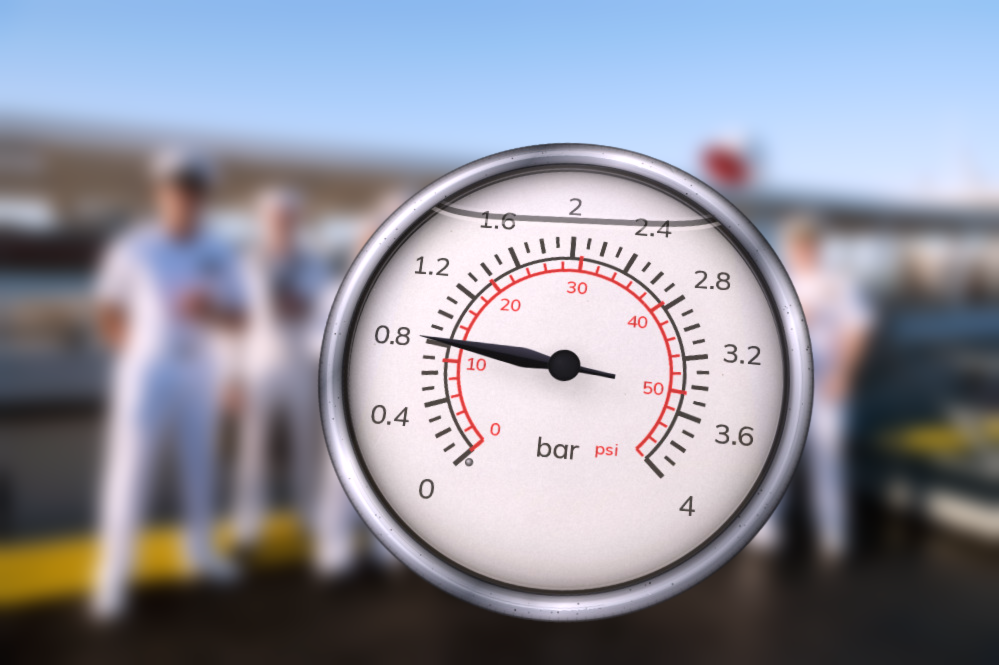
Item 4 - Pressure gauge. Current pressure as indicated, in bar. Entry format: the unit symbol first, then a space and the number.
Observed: bar 0.8
